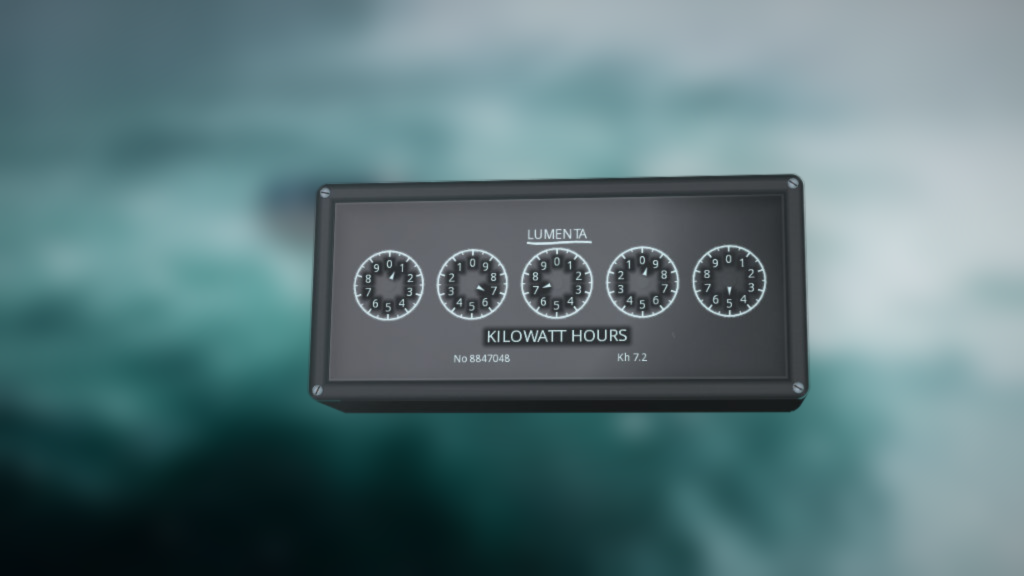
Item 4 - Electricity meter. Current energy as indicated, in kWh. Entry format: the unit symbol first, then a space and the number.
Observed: kWh 6695
